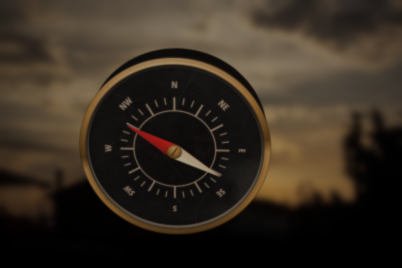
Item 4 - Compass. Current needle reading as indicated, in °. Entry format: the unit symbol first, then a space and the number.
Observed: ° 300
